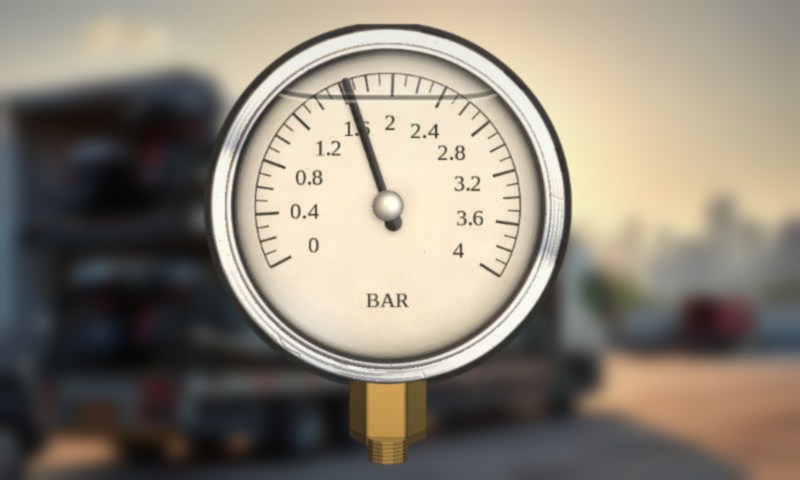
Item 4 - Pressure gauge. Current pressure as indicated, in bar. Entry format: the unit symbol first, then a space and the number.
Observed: bar 1.65
